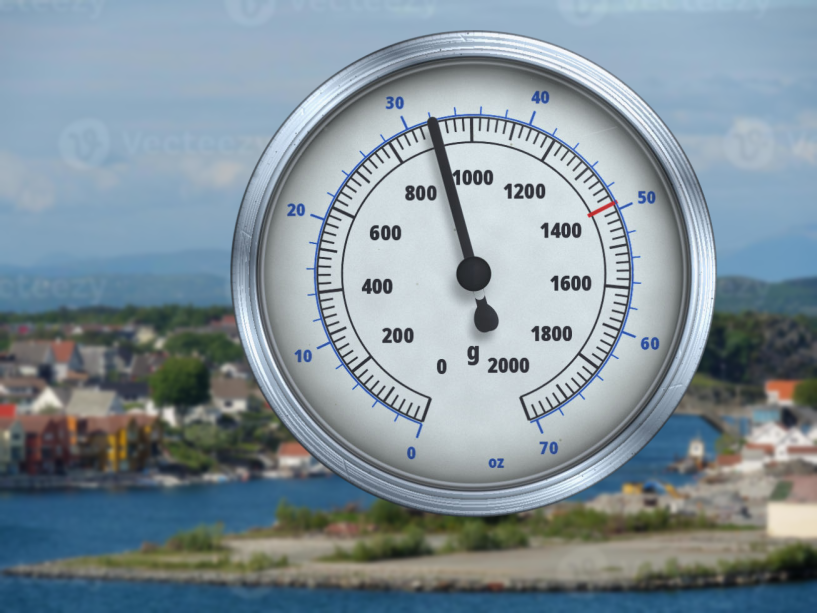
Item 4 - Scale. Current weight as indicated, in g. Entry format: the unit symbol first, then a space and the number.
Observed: g 910
